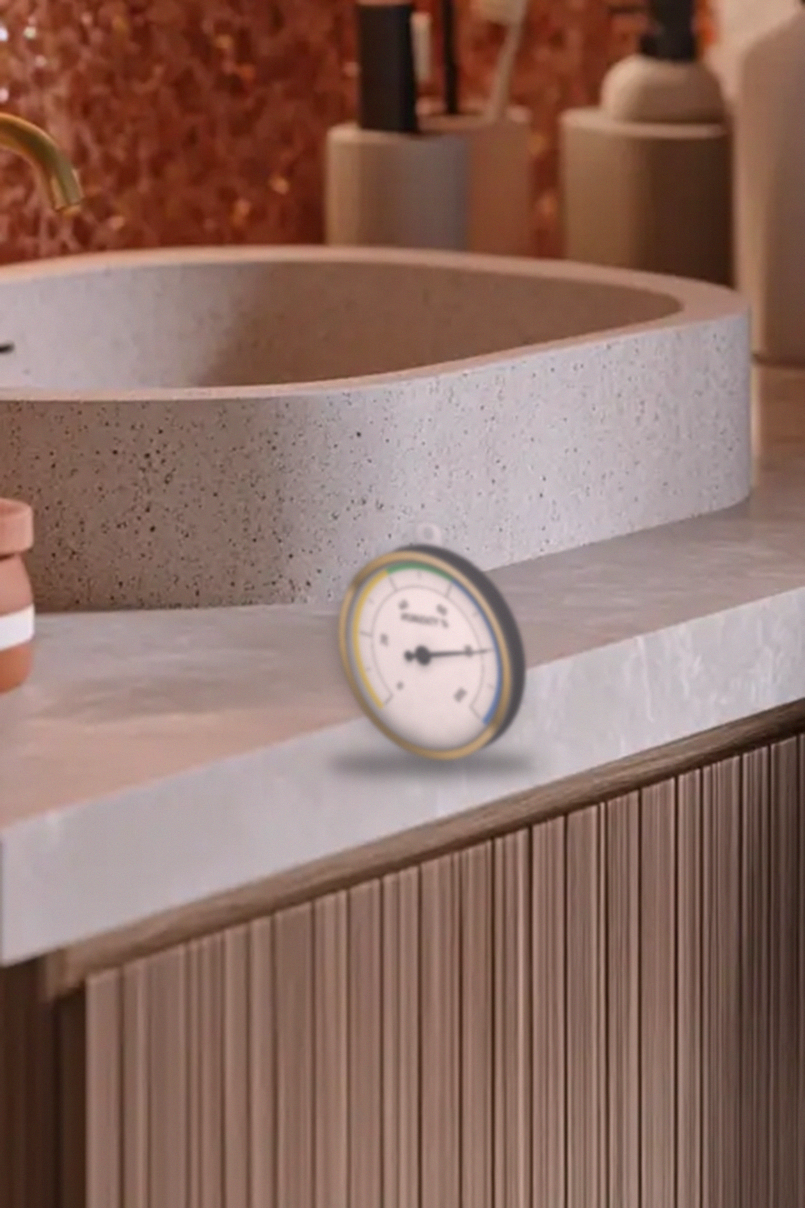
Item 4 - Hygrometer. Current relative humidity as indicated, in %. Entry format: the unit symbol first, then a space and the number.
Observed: % 80
